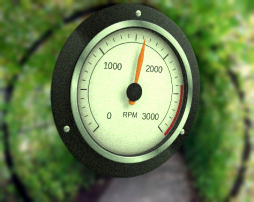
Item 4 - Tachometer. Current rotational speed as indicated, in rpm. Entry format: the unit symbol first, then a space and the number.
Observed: rpm 1600
